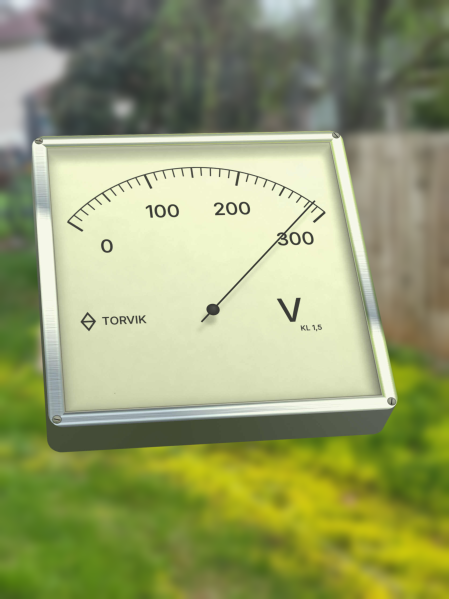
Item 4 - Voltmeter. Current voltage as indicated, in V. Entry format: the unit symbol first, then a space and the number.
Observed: V 285
